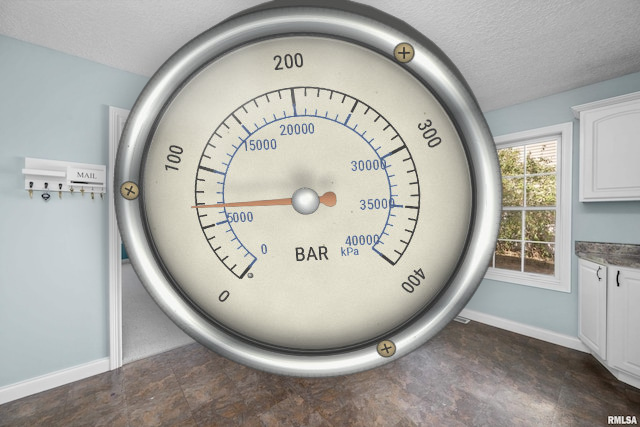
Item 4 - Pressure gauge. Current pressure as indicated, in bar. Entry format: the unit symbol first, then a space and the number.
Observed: bar 70
